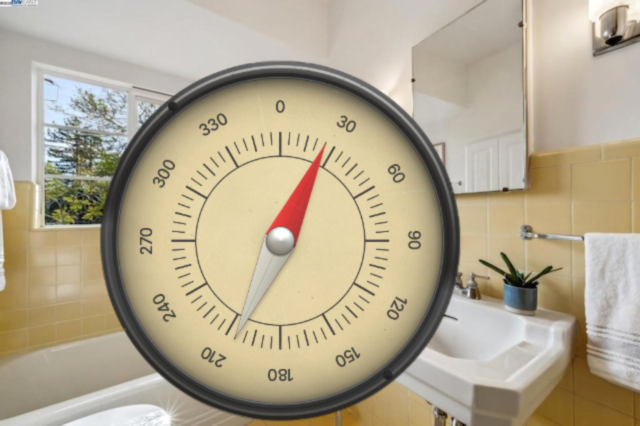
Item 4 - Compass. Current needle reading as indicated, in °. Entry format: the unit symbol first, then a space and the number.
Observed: ° 25
